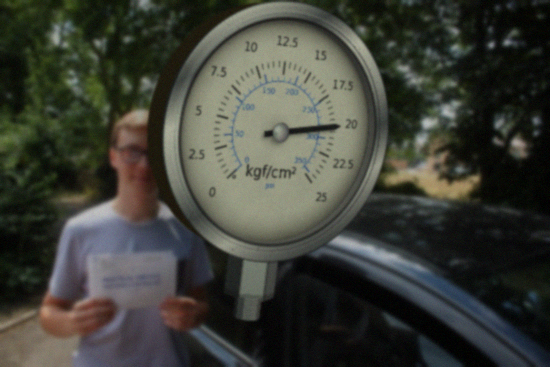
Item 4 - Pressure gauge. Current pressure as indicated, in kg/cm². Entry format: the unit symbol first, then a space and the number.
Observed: kg/cm² 20
